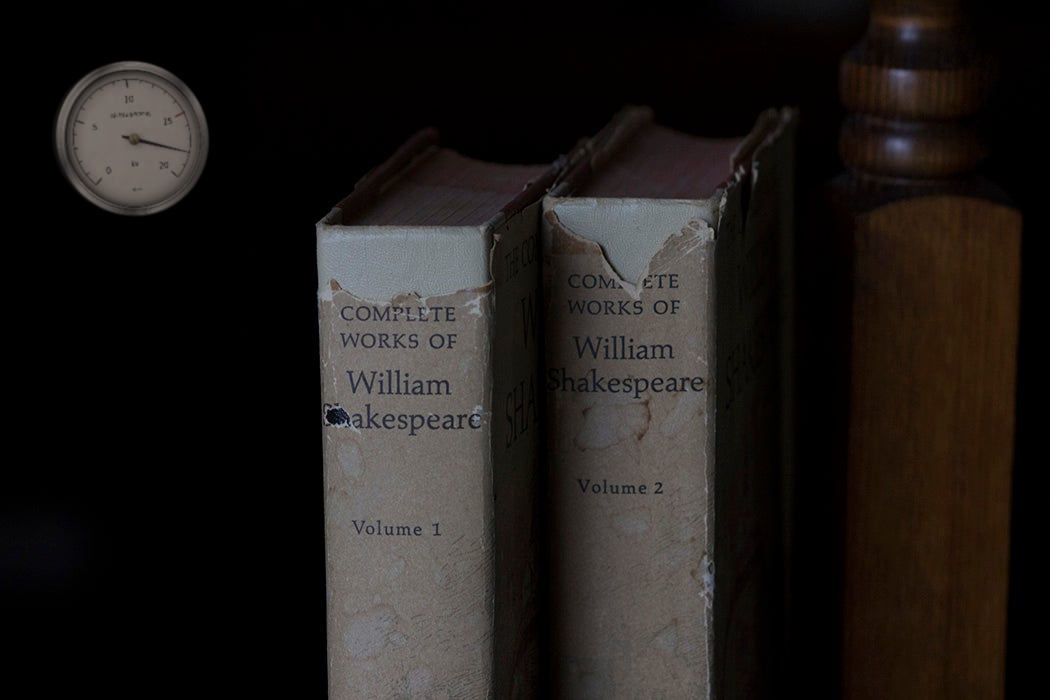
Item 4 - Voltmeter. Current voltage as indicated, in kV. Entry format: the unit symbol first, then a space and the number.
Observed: kV 18
